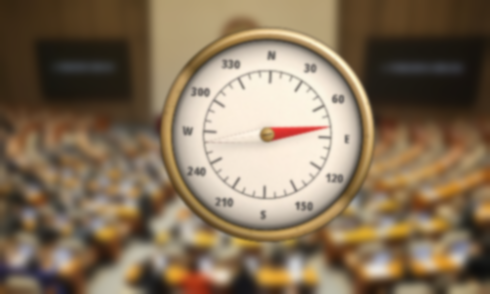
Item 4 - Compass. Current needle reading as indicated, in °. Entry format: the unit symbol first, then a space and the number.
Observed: ° 80
